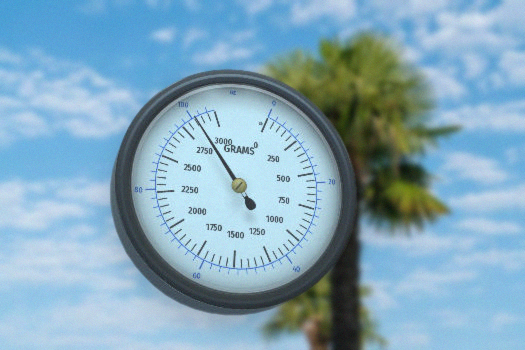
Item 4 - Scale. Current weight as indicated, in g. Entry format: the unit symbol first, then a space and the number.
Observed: g 2850
